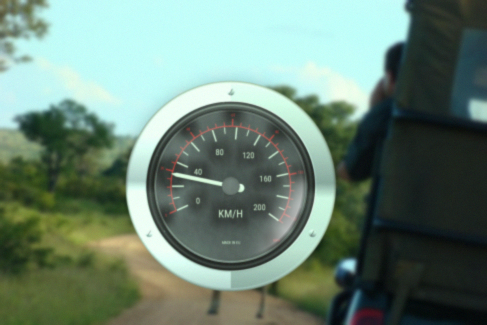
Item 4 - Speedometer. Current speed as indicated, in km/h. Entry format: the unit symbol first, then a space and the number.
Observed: km/h 30
